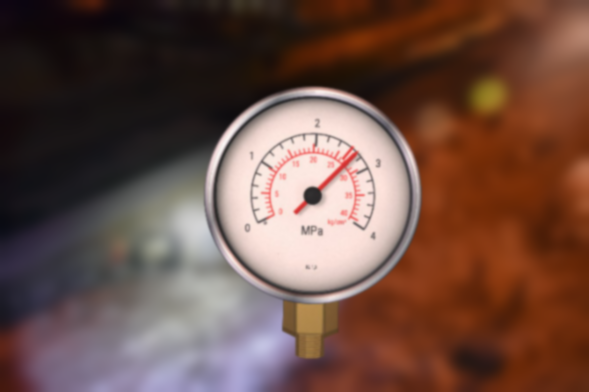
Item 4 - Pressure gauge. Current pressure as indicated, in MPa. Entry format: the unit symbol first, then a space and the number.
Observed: MPa 2.7
